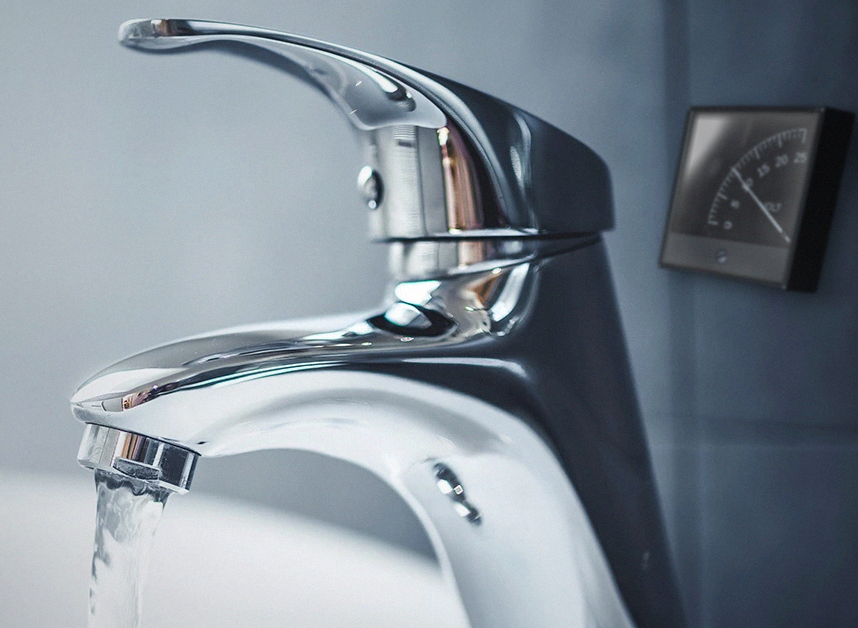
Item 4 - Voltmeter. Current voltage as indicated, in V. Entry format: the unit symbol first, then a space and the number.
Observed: V 10
